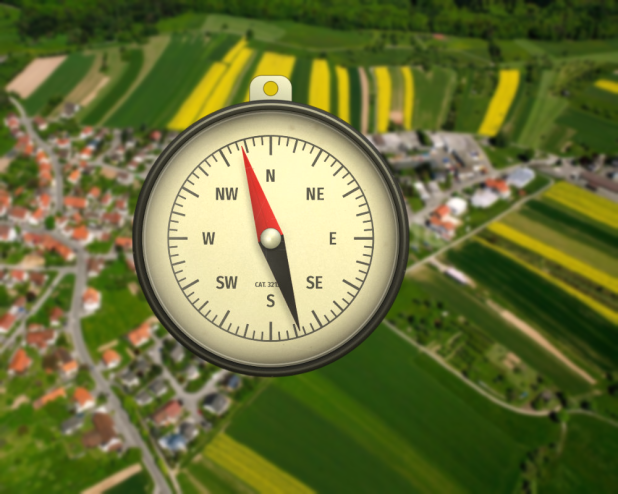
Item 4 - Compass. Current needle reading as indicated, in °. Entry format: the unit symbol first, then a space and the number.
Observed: ° 342.5
